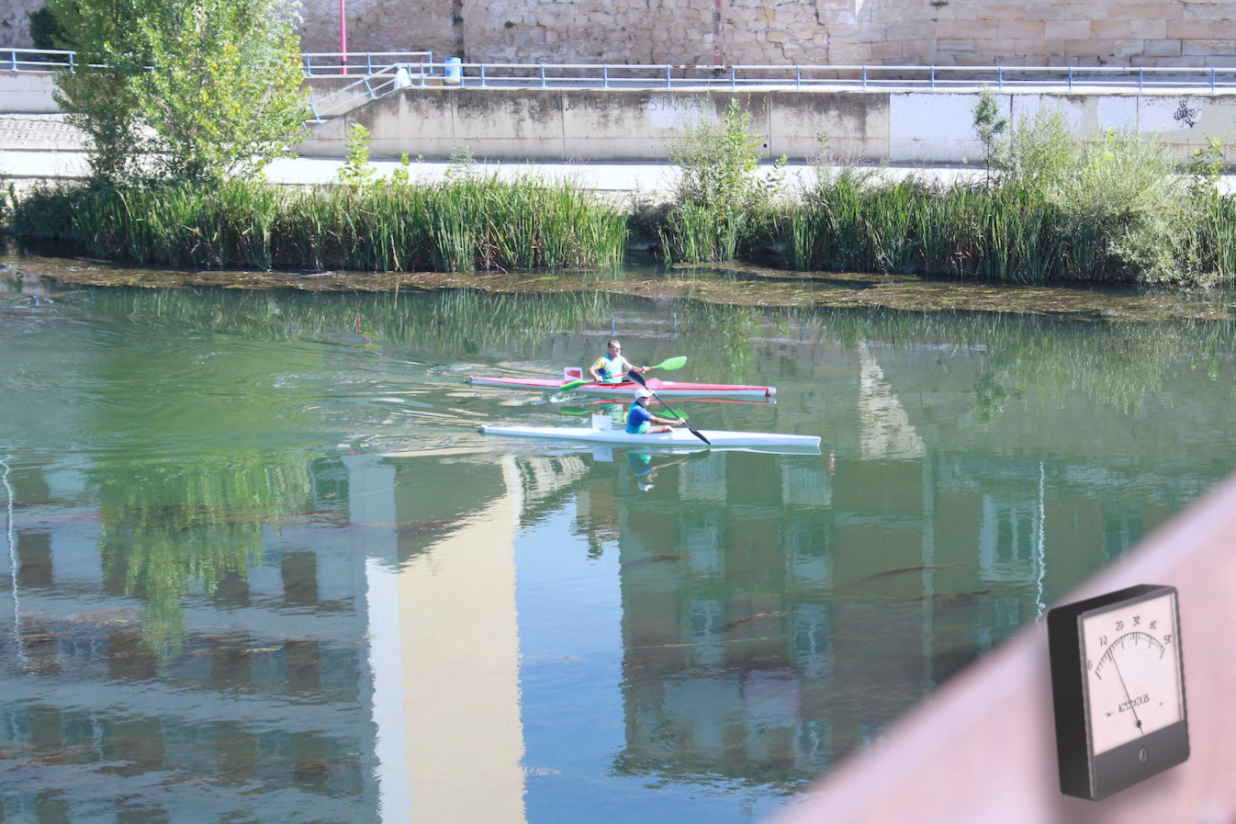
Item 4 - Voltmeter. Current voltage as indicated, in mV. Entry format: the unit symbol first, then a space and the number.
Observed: mV 10
